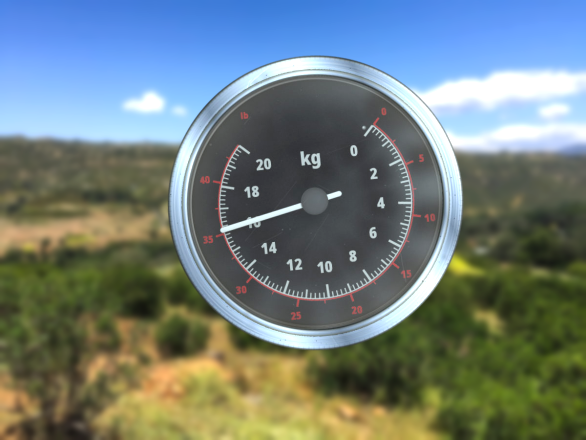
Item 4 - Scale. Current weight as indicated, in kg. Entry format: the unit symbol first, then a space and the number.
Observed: kg 16
